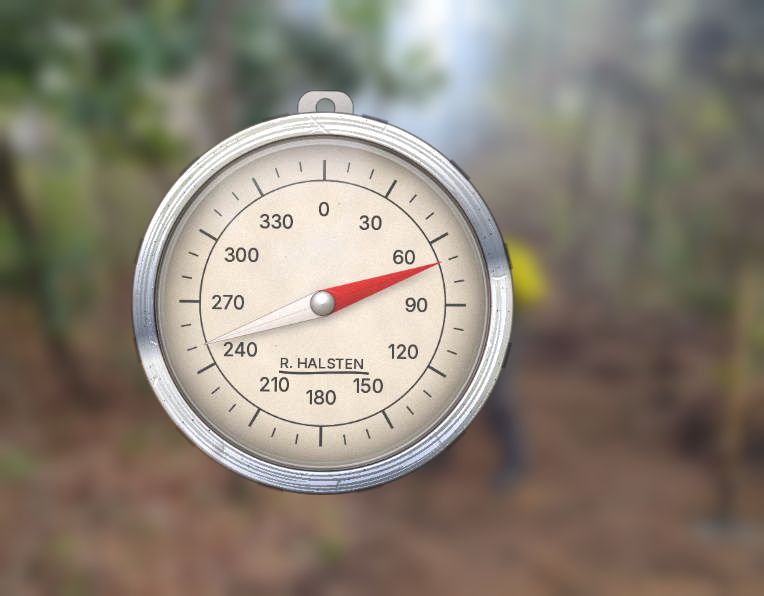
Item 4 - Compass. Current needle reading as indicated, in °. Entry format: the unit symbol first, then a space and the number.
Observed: ° 70
